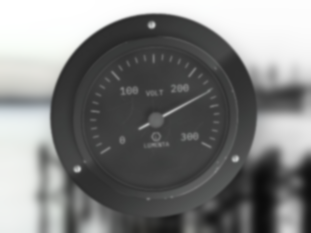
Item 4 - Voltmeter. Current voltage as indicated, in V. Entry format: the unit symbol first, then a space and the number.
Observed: V 230
